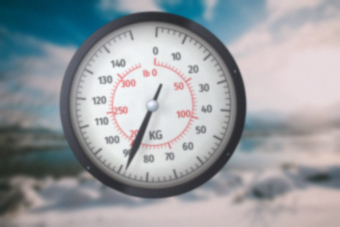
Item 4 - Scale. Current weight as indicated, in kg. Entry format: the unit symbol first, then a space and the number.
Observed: kg 88
